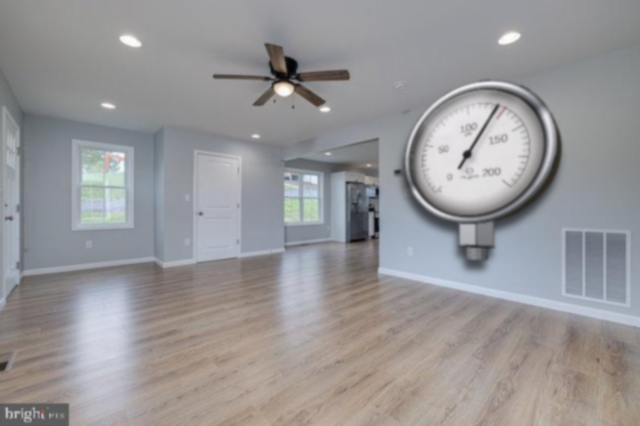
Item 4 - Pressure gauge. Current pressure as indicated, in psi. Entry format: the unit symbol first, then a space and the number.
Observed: psi 125
